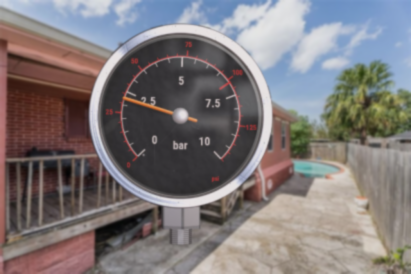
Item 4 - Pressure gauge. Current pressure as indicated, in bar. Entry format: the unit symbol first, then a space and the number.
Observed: bar 2.25
